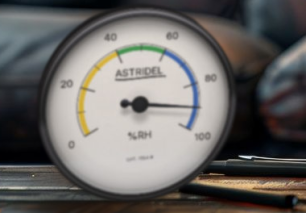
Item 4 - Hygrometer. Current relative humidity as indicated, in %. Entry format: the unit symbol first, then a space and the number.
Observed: % 90
